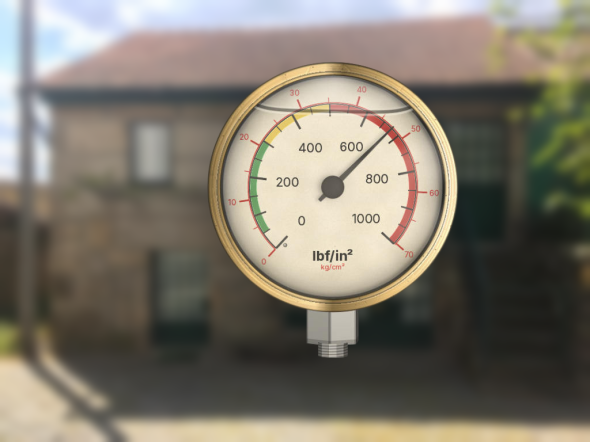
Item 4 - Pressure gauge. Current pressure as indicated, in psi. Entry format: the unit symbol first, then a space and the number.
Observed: psi 675
